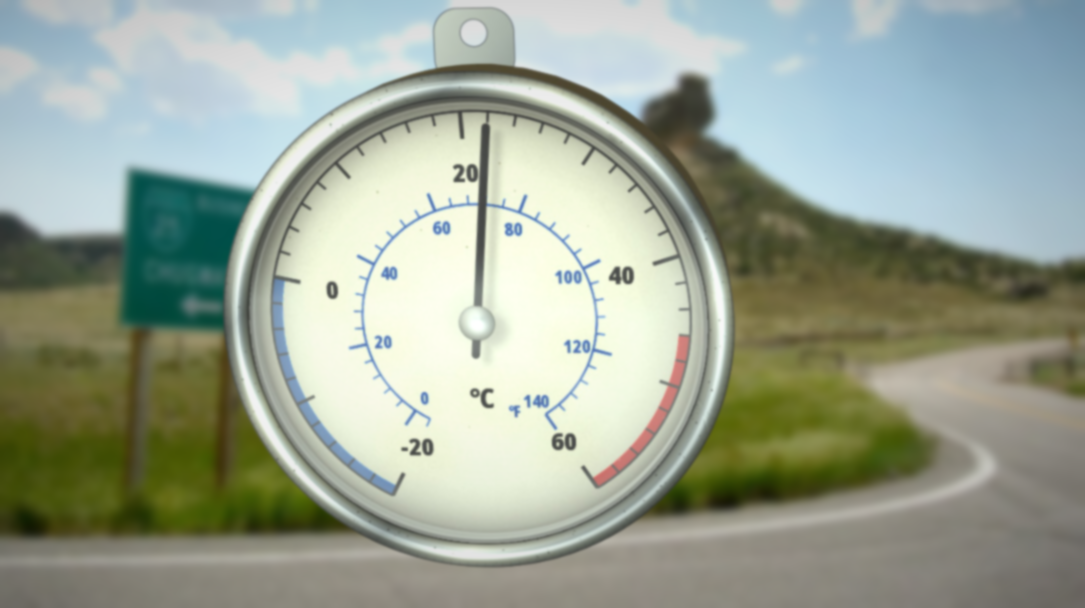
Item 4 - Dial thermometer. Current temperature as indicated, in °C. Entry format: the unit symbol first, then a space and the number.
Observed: °C 22
